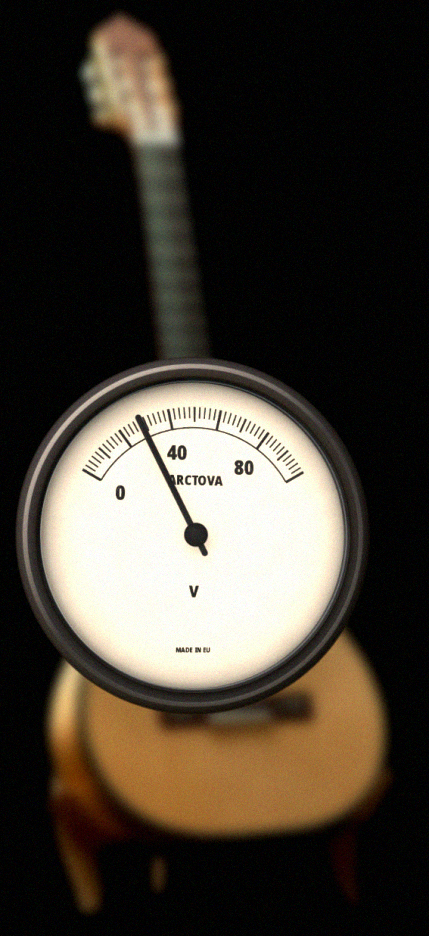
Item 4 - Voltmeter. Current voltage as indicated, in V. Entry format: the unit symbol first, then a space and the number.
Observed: V 28
